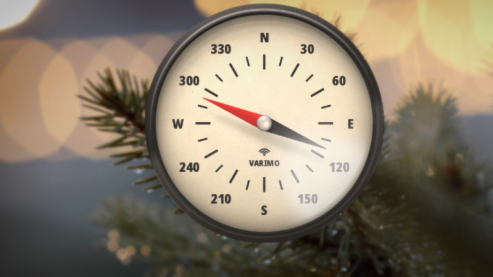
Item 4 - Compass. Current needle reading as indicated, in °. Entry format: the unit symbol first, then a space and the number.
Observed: ° 292.5
